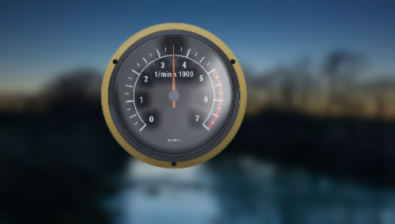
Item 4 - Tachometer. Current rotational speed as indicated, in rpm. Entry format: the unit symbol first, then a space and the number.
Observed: rpm 3500
